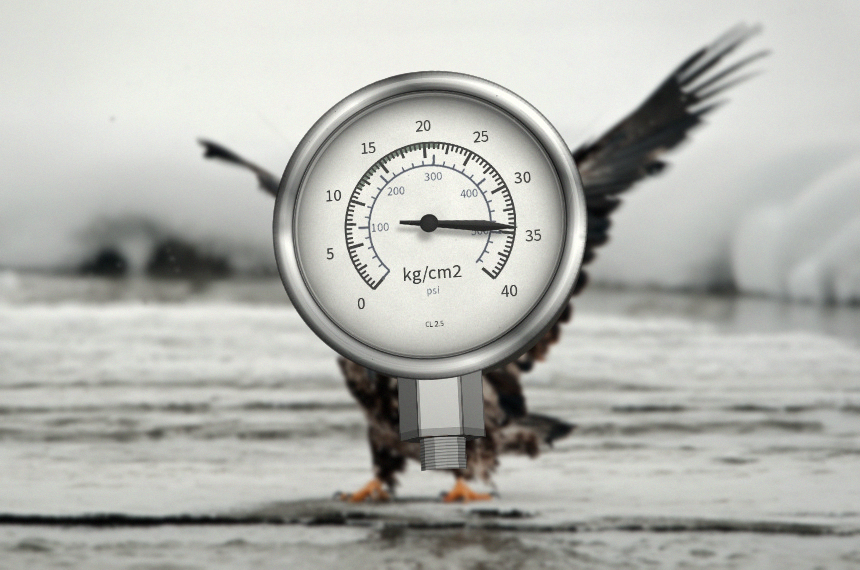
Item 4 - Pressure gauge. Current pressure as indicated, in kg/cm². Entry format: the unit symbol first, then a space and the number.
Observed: kg/cm² 34.5
